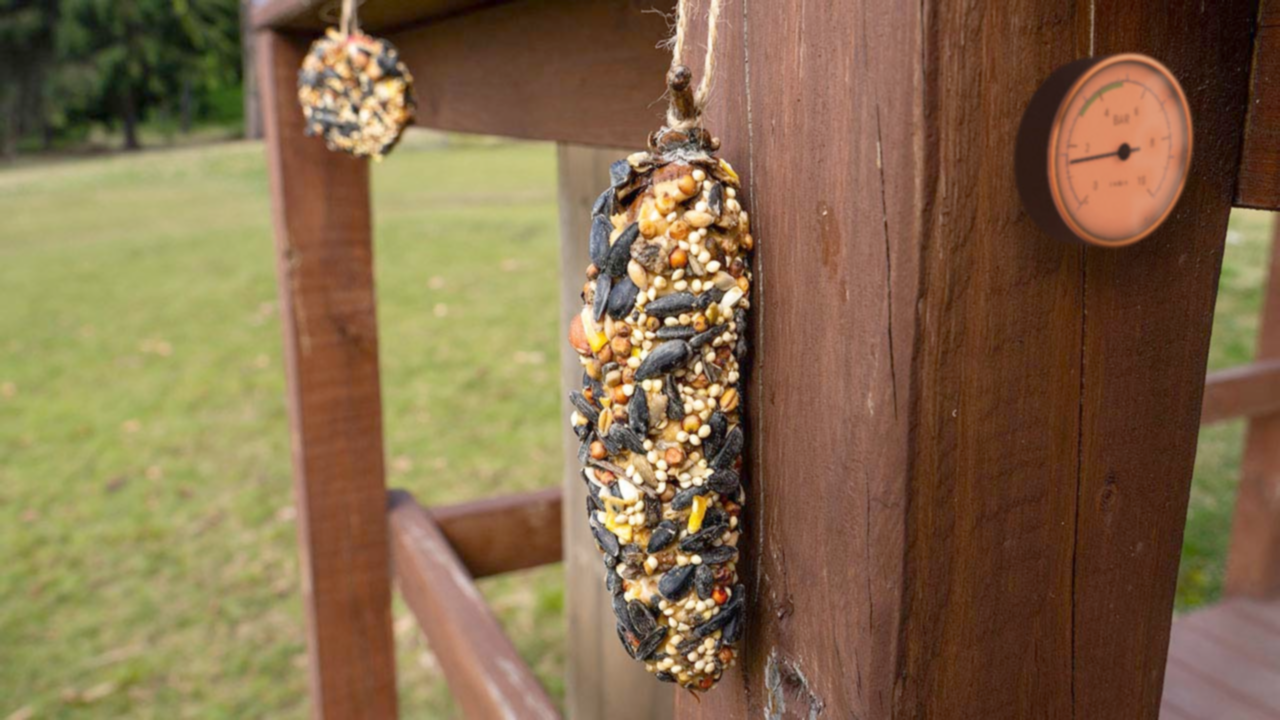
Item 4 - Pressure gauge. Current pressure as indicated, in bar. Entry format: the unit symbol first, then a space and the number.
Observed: bar 1.5
